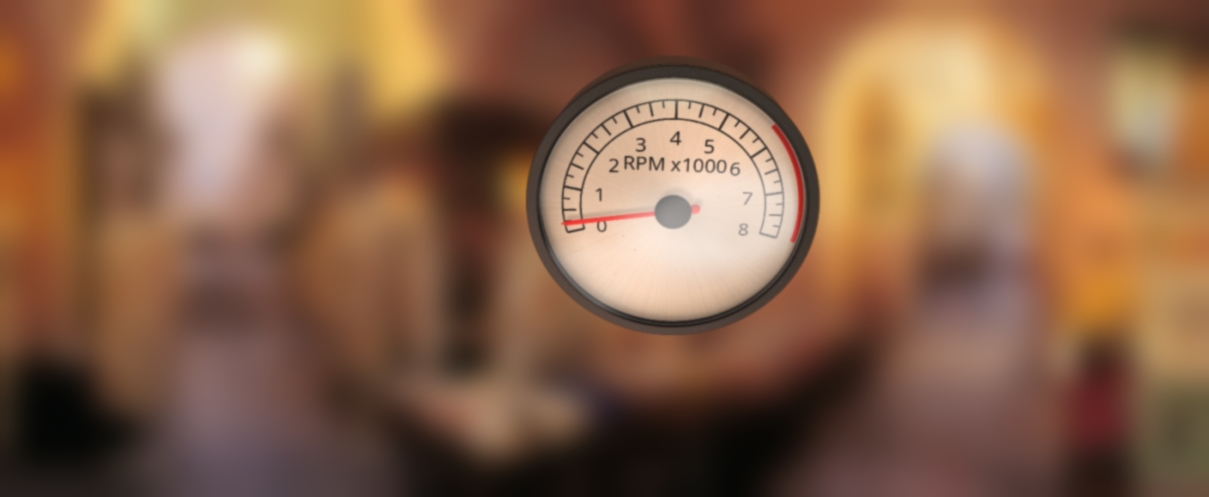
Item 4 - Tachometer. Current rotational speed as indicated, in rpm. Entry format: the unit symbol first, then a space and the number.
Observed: rpm 250
